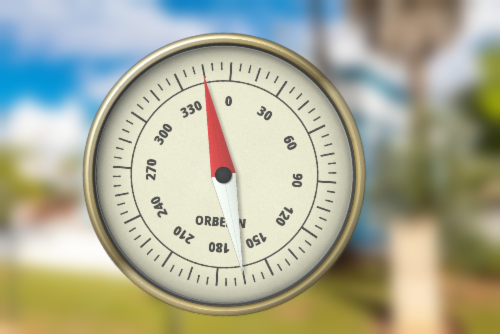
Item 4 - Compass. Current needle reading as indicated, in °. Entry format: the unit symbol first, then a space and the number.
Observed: ° 345
